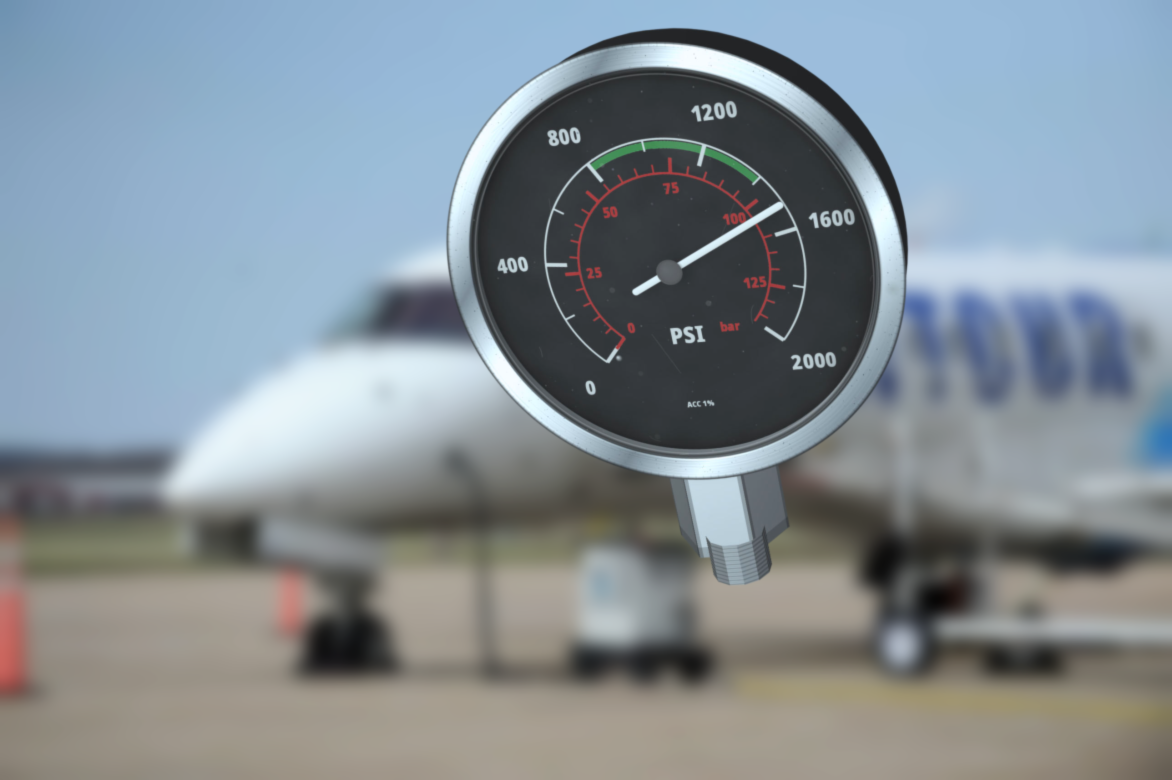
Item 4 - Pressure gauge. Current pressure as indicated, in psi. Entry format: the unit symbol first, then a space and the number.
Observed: psi 1500
